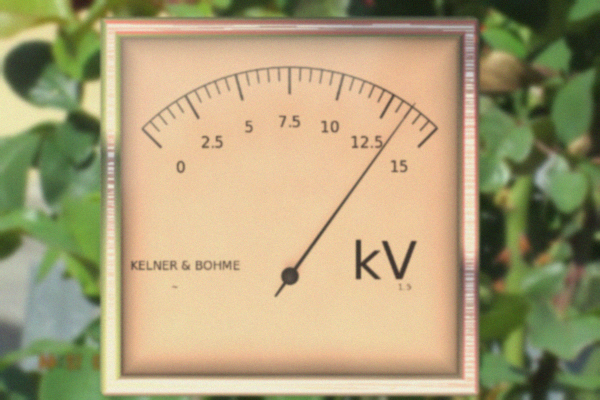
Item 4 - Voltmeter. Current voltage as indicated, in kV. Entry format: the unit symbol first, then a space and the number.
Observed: kV 13.5
